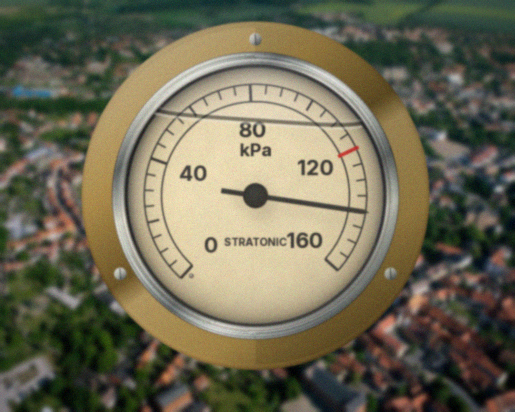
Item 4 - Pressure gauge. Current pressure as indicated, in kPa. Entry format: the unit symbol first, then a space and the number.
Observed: kPa 140
